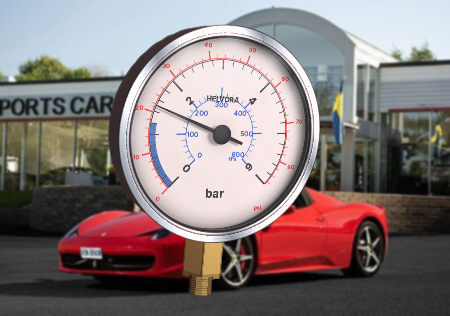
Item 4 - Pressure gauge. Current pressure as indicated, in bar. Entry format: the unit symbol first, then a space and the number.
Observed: bar 1.5
